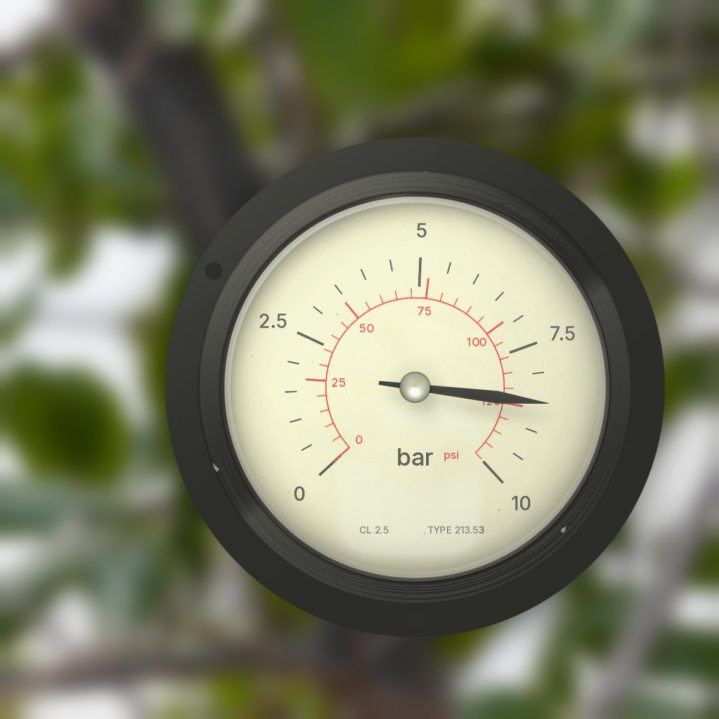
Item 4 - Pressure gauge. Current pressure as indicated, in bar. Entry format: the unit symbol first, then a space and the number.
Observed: bar 8.5
